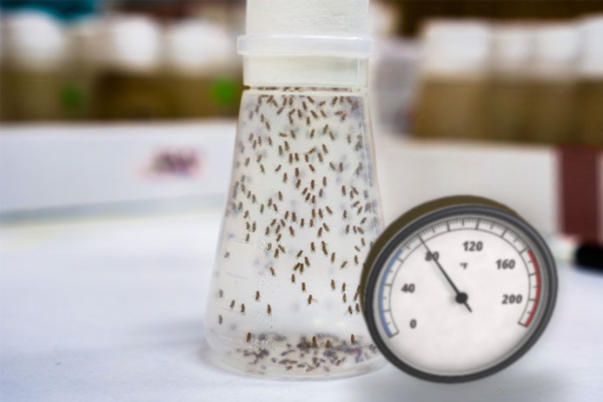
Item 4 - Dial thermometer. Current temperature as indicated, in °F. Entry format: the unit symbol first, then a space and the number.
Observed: °F 80
